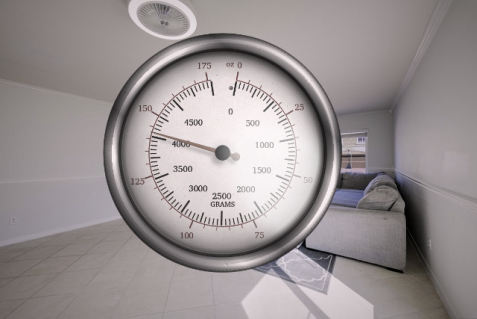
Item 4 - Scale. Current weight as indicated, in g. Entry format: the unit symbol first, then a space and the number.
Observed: g 4050
